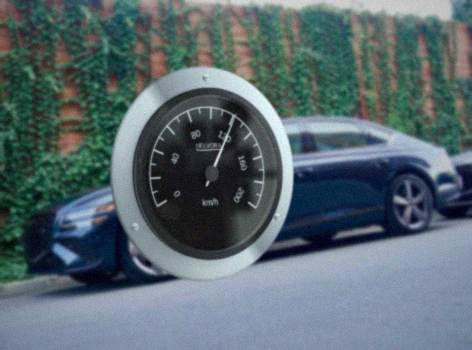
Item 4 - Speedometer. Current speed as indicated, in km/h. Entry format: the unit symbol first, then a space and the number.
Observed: km/h 120
